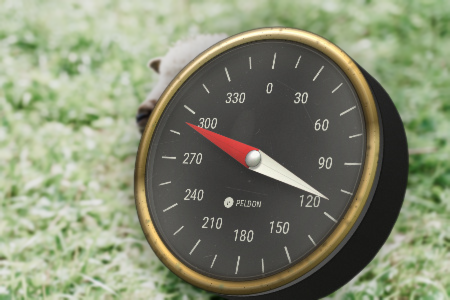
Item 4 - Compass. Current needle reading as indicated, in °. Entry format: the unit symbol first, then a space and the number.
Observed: ° 292.5
